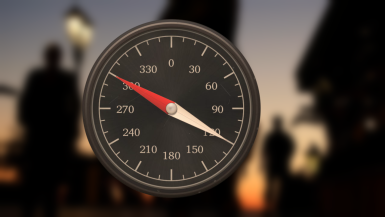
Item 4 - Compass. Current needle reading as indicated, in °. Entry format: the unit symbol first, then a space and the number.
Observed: ° 300
